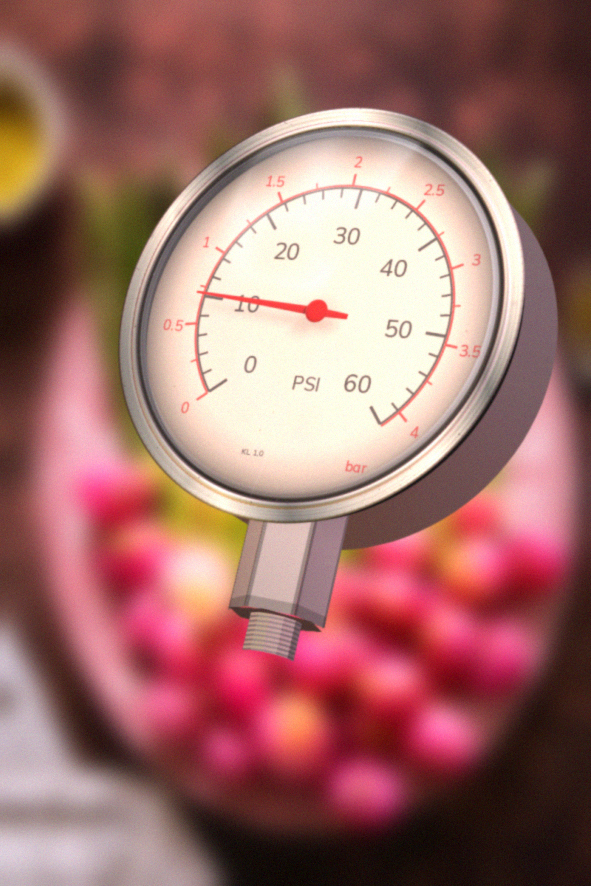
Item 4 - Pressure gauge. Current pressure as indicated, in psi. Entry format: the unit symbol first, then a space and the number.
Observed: psi 10
